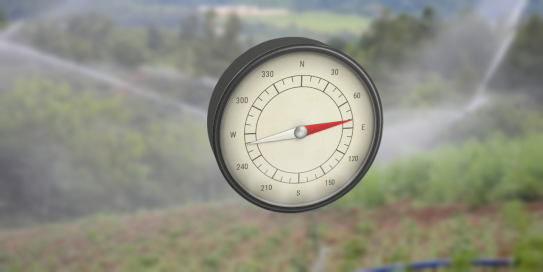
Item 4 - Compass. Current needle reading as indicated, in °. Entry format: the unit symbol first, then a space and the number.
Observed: ° 80
